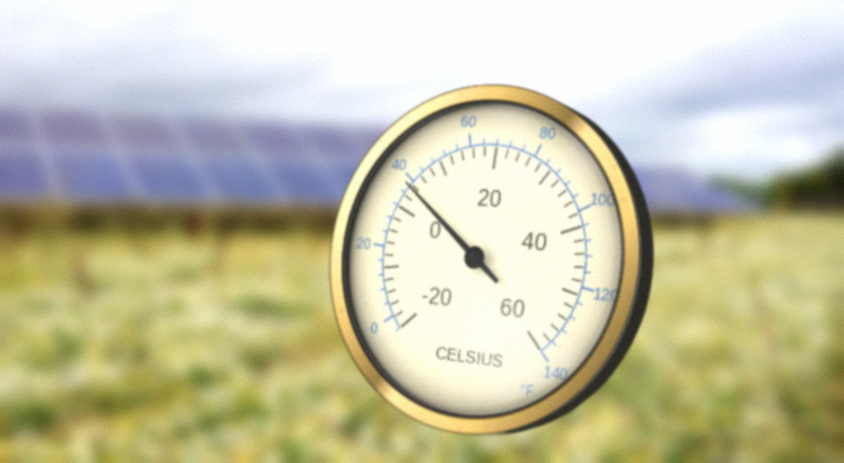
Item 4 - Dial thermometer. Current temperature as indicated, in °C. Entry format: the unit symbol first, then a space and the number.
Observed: °C 4
